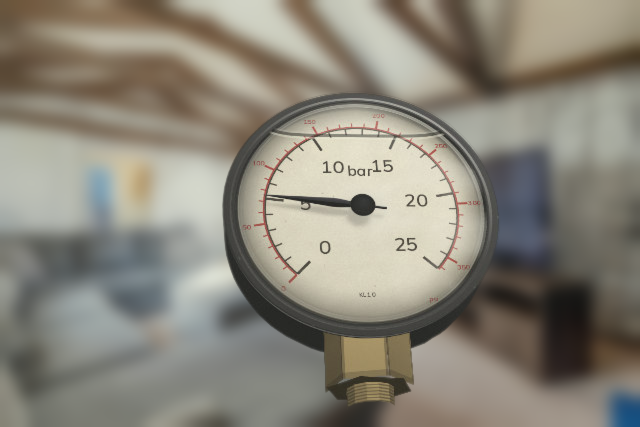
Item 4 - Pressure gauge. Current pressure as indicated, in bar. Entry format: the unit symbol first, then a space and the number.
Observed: bar 5
